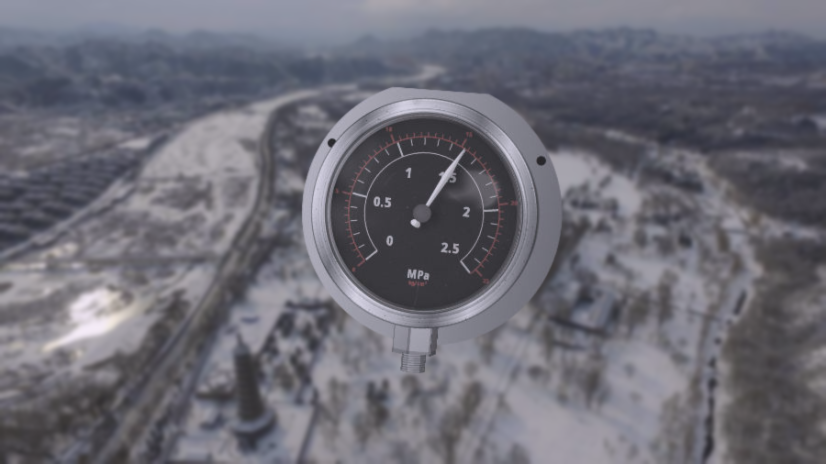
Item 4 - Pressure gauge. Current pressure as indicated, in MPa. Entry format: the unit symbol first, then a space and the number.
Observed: MPa 1.5
